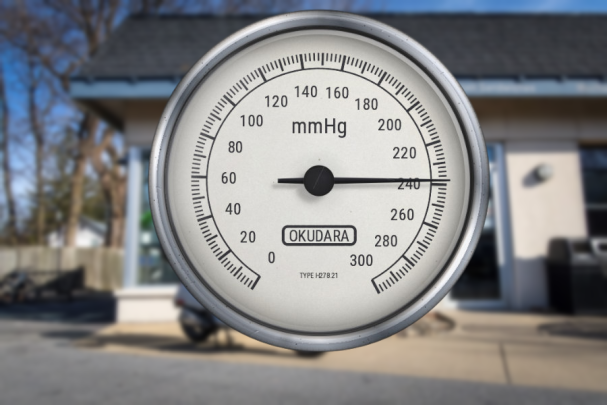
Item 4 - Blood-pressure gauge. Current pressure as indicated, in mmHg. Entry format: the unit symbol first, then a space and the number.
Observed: mmHg 238
